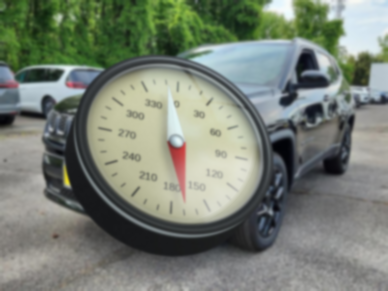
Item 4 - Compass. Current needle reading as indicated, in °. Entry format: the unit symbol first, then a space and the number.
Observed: ° 170
